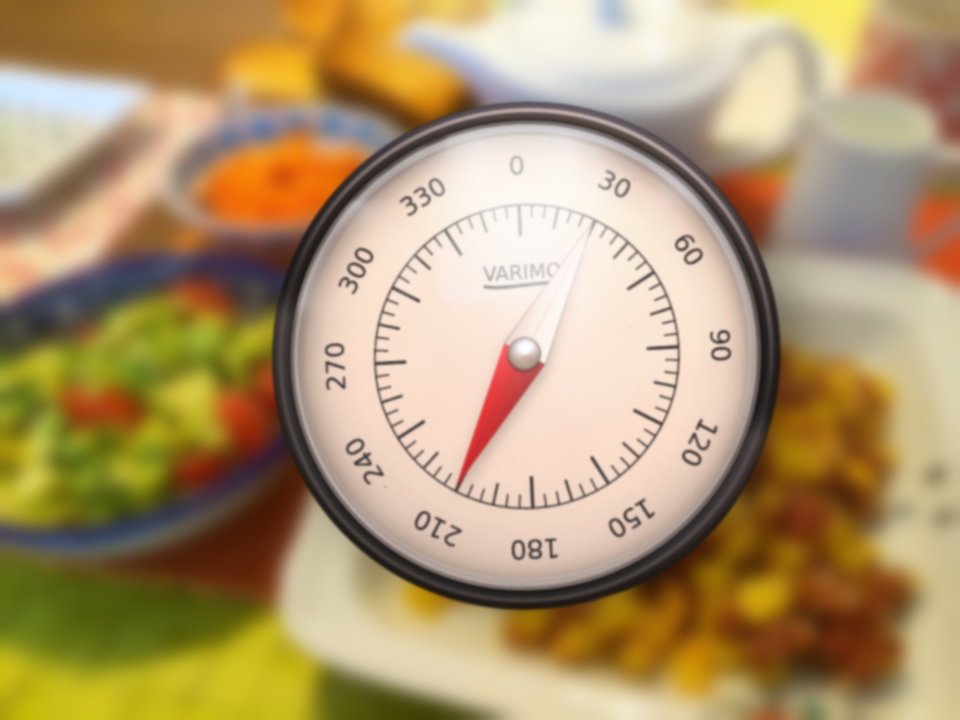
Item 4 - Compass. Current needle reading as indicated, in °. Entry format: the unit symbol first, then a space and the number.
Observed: ° 210
